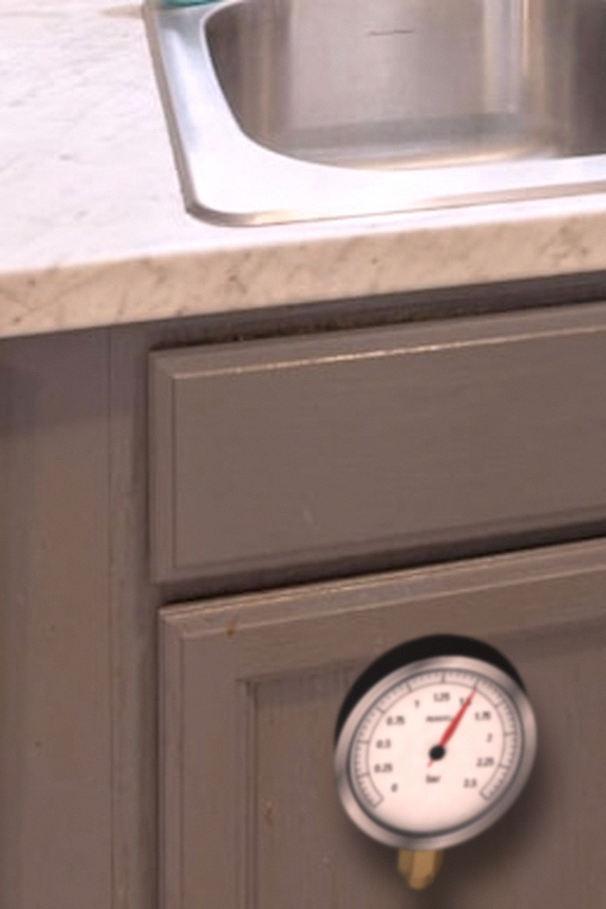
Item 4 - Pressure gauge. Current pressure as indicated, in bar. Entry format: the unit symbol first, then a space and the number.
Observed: bar 1.5
